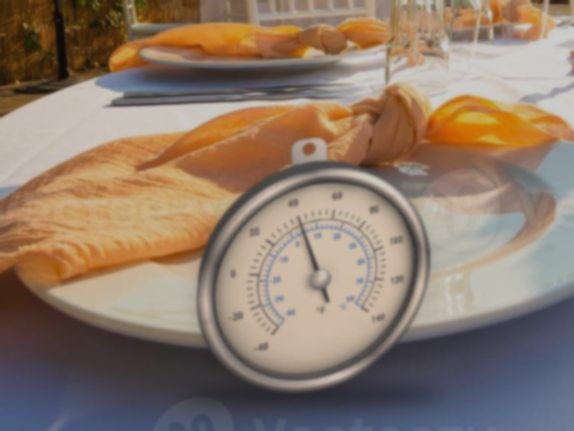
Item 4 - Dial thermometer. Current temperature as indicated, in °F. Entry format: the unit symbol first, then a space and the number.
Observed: °F 40
